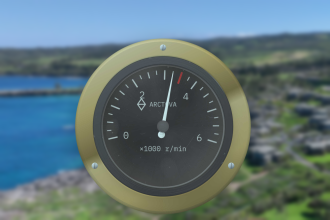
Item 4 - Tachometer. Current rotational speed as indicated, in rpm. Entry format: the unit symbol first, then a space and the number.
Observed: rpm 3250
